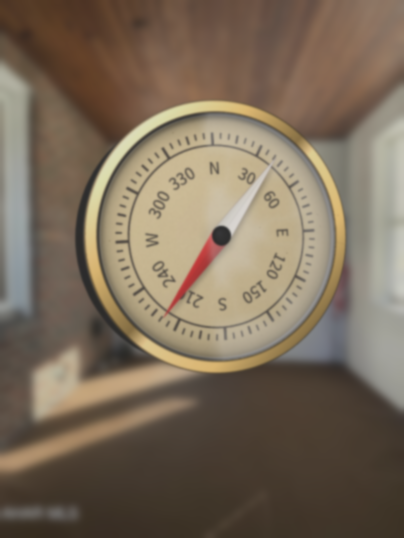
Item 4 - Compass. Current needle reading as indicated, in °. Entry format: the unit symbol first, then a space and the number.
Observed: ° 220
